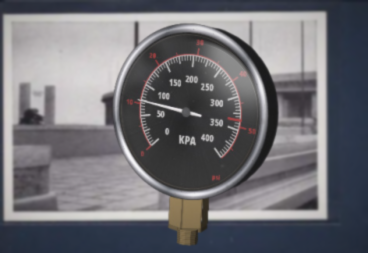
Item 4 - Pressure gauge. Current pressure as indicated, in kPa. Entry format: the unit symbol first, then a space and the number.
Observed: kPa 75
